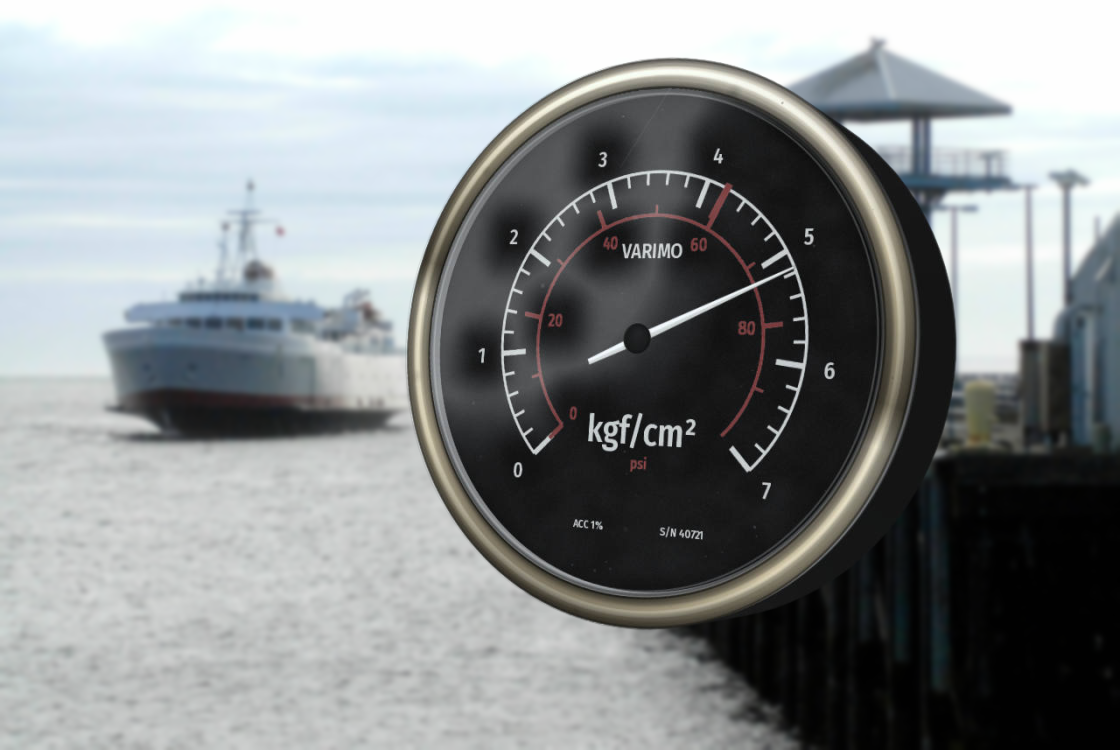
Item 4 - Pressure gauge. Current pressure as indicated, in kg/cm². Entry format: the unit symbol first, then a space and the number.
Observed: kg/cm² 5.2
